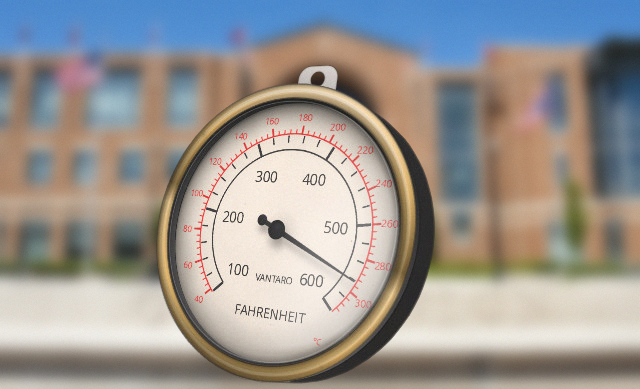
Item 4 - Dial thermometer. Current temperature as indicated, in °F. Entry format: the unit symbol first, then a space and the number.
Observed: °F 560
